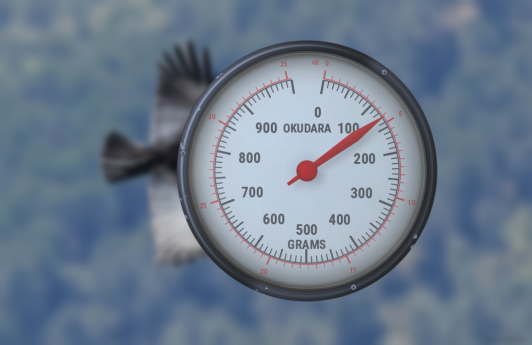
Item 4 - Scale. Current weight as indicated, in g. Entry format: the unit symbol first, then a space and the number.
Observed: g 130
